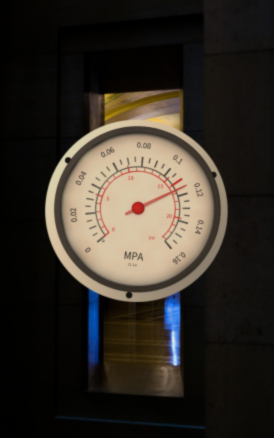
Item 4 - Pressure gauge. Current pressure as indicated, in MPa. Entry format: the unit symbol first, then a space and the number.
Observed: MPa 0.115
